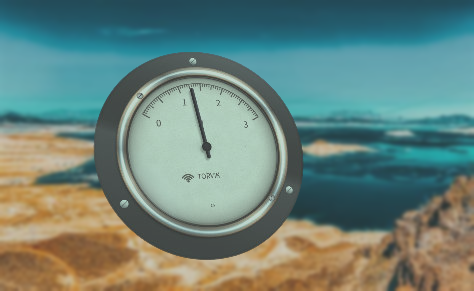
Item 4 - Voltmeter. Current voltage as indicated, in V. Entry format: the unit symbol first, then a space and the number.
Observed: V 1.25
